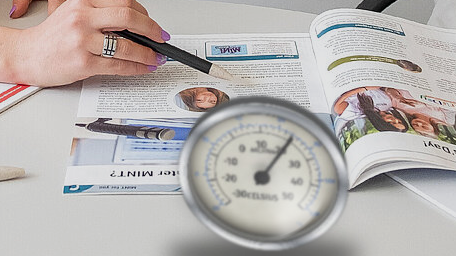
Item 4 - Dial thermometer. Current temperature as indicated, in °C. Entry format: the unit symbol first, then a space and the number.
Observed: °C 20
